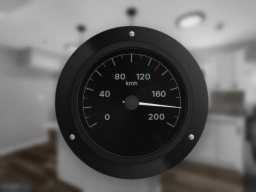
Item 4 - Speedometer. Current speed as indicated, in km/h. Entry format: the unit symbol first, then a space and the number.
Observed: km/h 180
